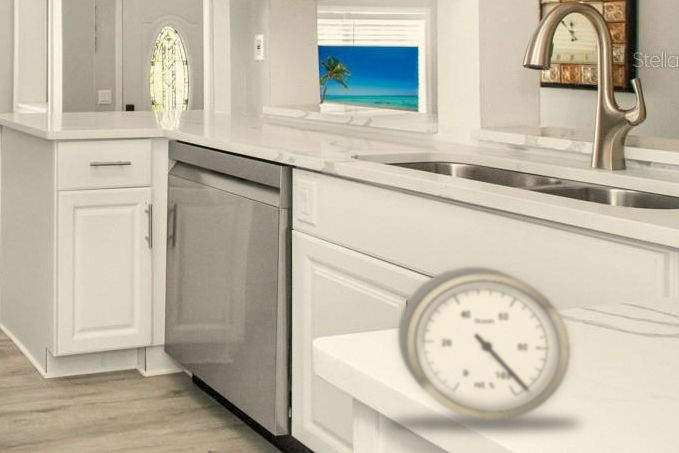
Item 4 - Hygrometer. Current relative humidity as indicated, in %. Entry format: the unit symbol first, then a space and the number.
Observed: % 96
